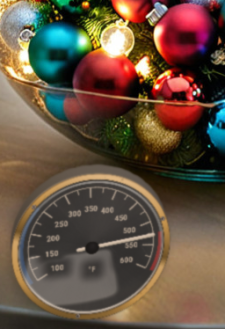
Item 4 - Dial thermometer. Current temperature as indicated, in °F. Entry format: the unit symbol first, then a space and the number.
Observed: °F 525
